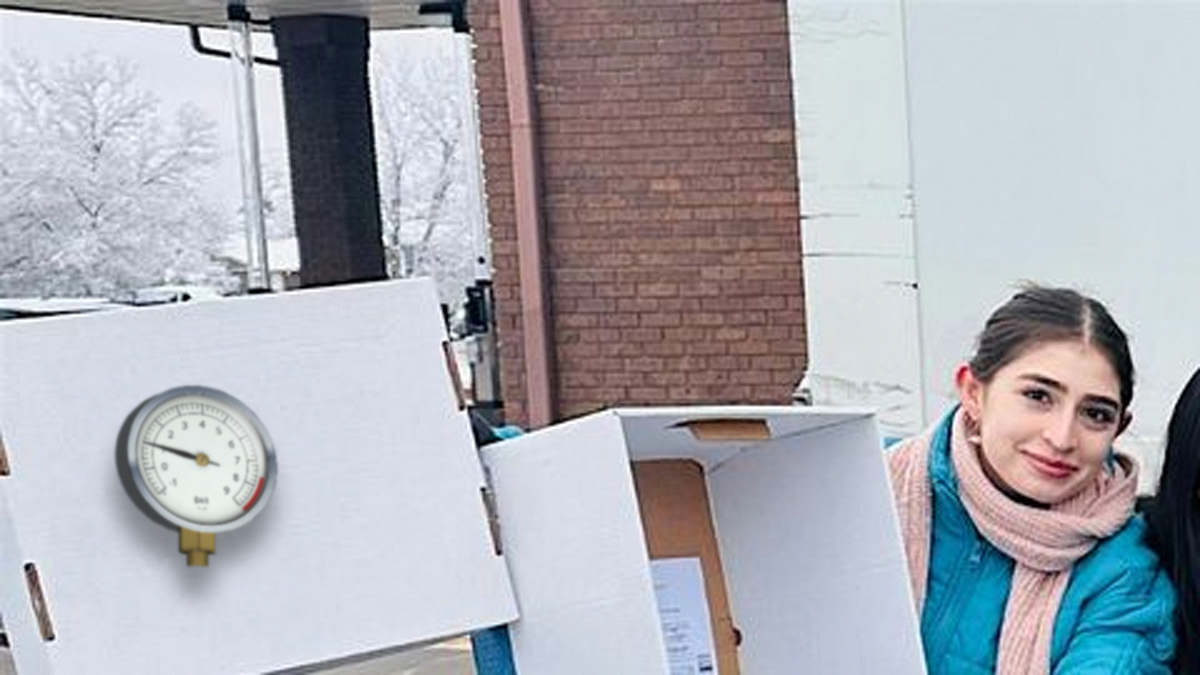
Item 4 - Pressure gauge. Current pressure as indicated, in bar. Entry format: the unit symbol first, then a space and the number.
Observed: bar 1
